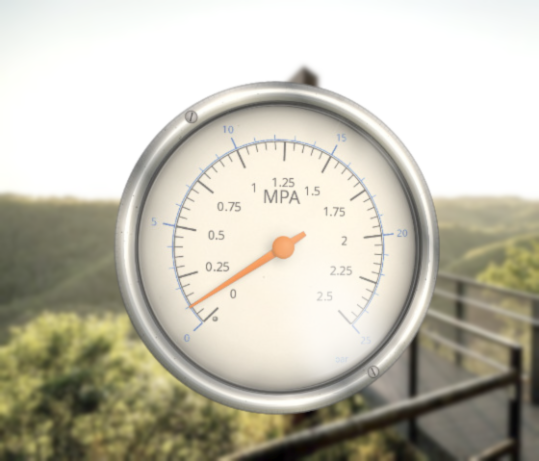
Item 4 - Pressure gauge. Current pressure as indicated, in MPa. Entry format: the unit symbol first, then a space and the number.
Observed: MPa 0.1
